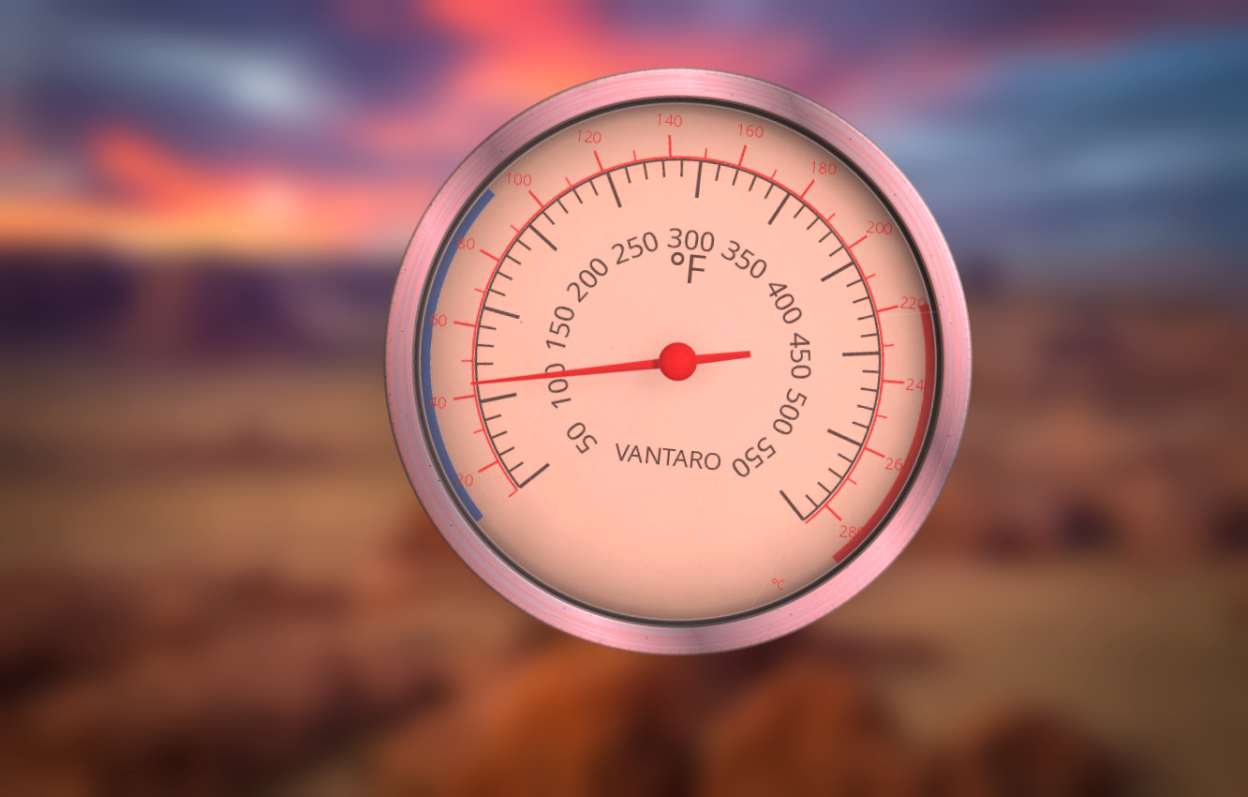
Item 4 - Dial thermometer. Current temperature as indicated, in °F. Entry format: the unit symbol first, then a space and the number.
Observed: °F 110
